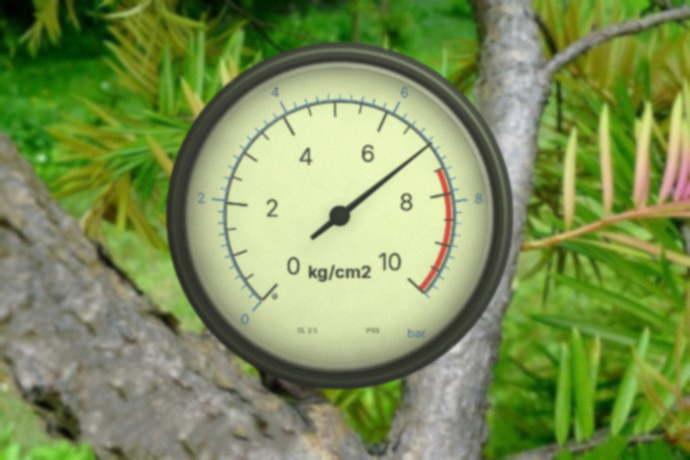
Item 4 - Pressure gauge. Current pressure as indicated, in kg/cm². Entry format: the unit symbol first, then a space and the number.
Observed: kg/cm² 7
